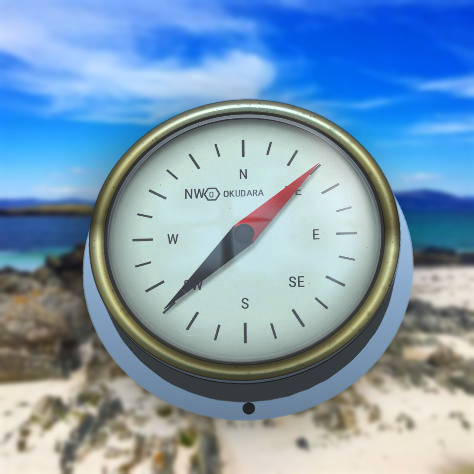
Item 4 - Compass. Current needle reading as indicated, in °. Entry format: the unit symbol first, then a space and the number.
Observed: ° 45
